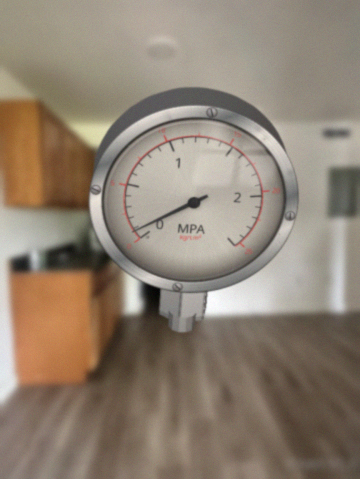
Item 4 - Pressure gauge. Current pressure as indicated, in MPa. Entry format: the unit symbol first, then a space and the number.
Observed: MPa 0.1
